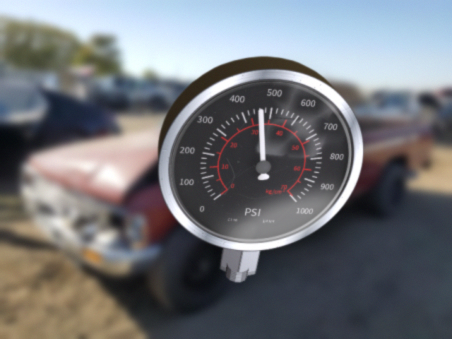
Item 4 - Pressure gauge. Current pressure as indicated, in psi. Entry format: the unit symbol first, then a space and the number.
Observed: psi 460
